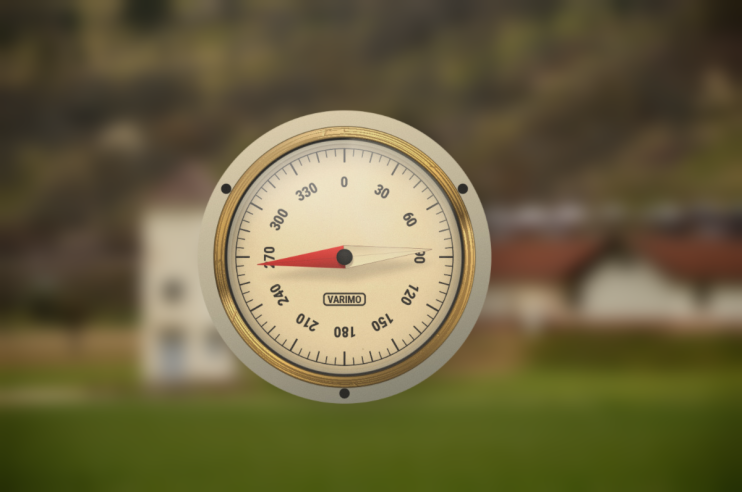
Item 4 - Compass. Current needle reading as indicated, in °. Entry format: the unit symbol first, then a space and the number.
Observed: ° 265
